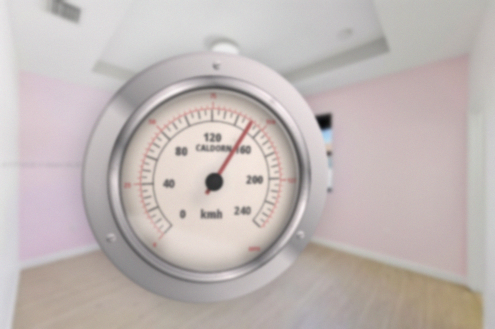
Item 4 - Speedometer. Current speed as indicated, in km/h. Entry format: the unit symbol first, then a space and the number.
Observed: km/h 150
